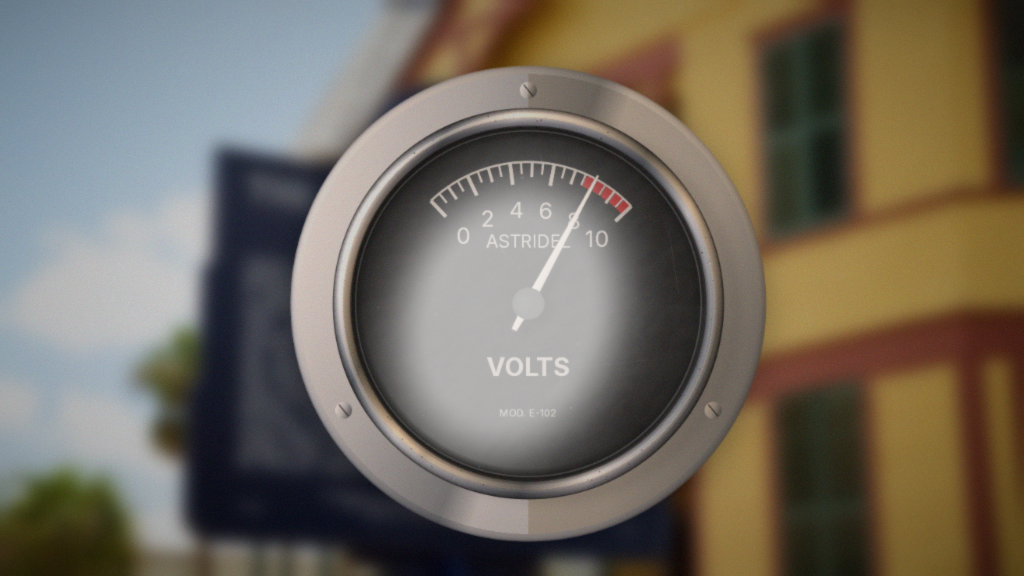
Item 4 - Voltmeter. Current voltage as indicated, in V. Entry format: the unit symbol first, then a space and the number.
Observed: V 8
